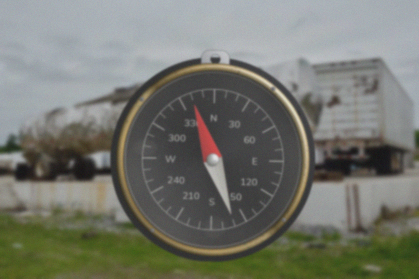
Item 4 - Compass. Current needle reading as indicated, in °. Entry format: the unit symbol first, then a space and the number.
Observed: ° 340
